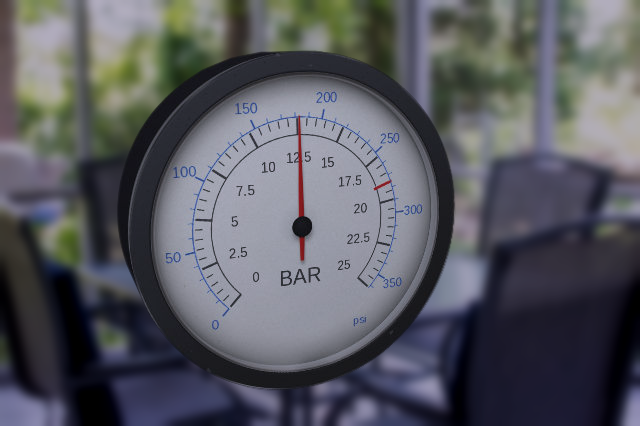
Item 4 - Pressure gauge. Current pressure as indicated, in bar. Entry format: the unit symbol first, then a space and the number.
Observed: bar 12.5
